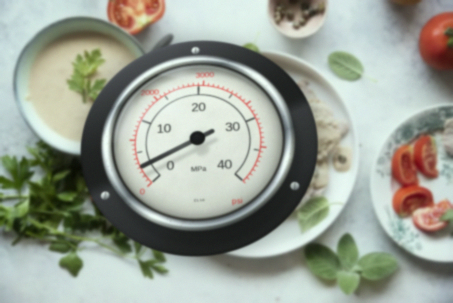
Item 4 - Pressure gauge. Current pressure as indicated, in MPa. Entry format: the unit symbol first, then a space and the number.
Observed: MPa 2.5
